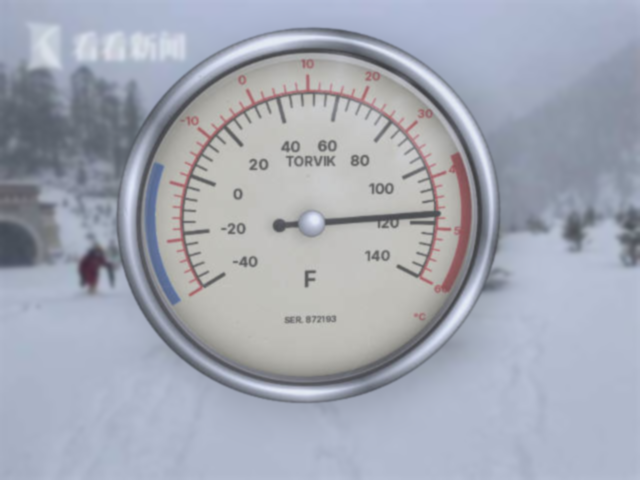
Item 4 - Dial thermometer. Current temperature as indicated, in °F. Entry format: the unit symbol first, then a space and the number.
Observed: °F 116
